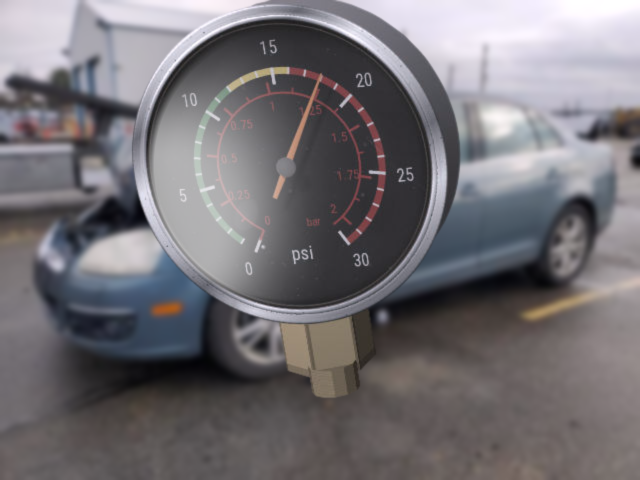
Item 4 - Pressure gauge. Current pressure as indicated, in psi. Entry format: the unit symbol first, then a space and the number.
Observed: psi 18
